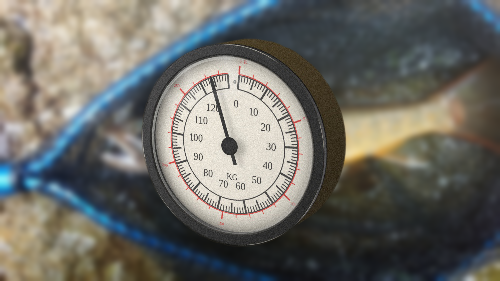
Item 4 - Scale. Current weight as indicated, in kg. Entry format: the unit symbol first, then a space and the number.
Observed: kg 125
